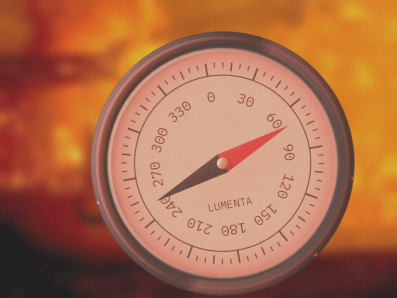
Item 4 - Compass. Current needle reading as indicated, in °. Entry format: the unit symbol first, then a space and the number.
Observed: ° 70
